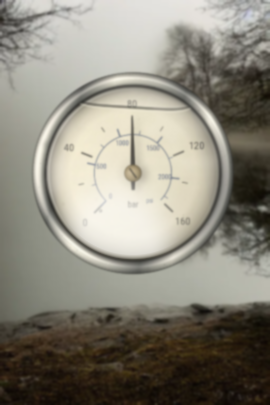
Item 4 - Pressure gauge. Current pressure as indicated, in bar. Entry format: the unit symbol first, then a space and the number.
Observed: bar 80
